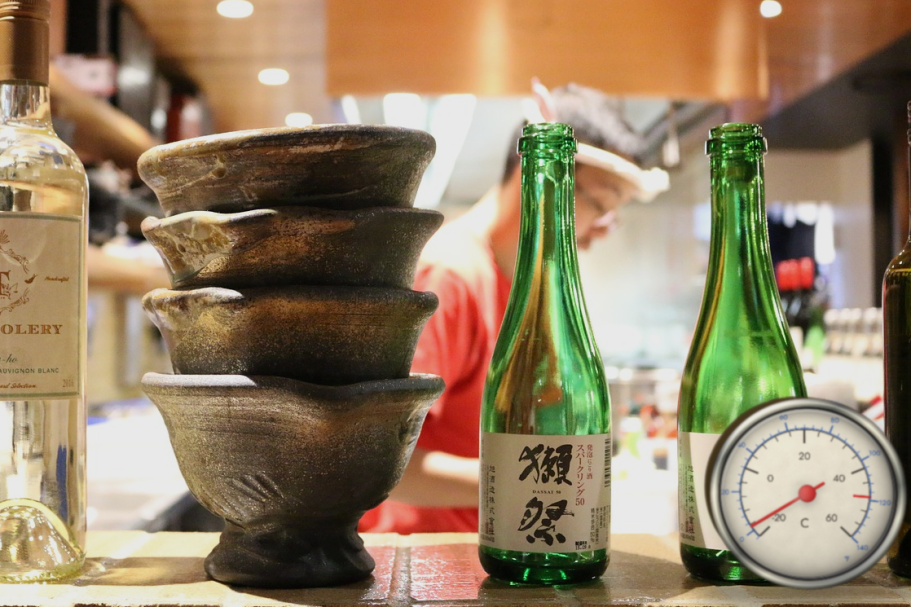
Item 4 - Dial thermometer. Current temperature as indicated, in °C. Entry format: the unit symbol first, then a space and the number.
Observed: °C -16
